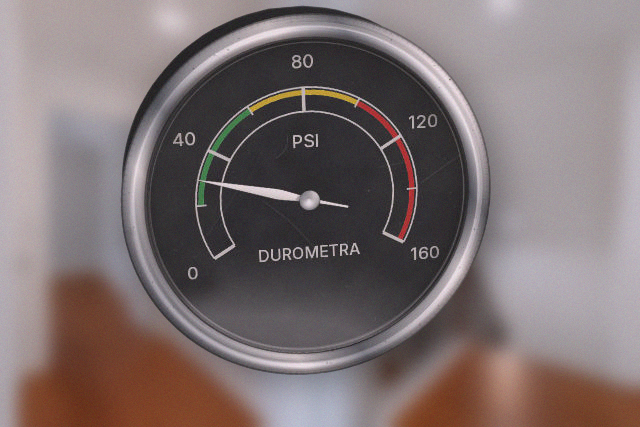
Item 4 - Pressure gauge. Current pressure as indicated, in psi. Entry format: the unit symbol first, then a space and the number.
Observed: psi 30
